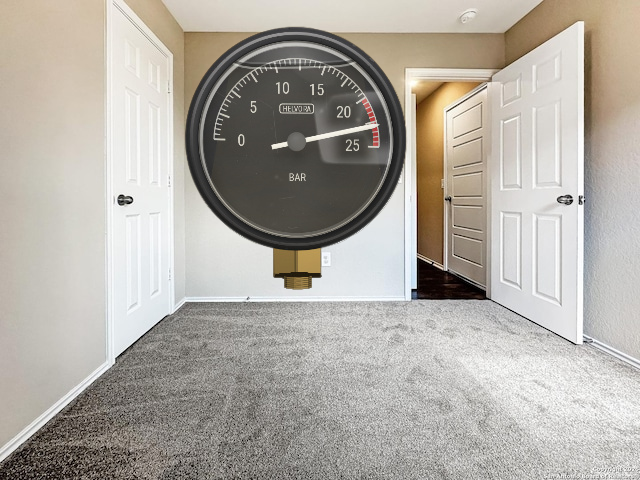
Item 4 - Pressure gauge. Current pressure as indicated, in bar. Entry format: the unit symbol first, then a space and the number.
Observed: bar 23
